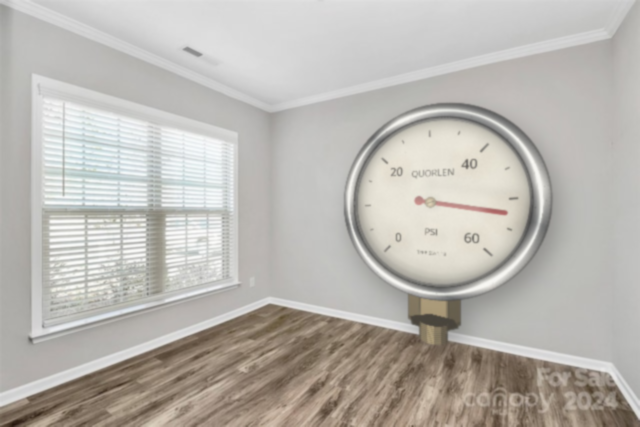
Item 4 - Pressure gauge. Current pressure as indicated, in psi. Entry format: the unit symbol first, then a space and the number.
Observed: psi 52.5
